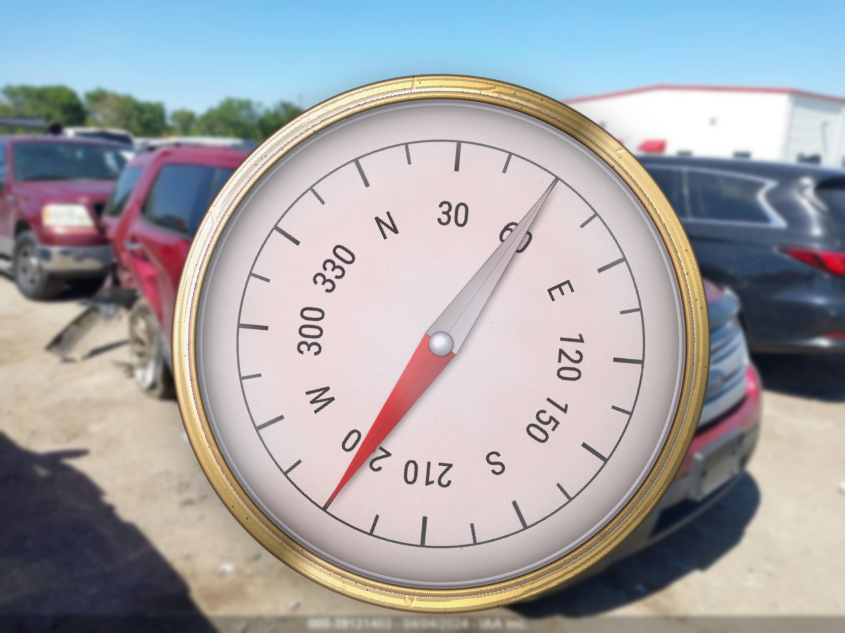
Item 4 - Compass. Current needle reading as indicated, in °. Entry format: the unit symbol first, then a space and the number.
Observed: ° 240
